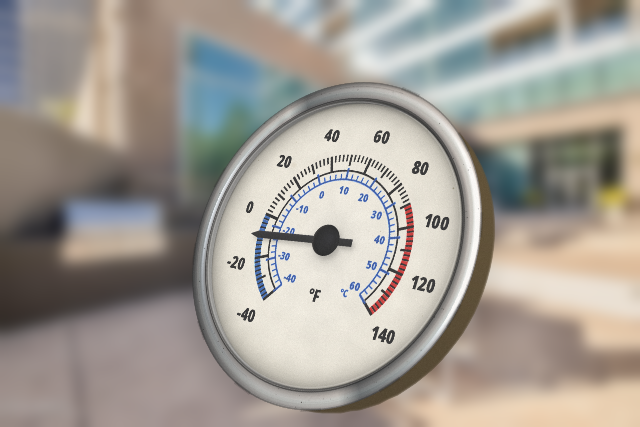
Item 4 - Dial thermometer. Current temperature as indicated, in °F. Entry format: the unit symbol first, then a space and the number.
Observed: °F -10
